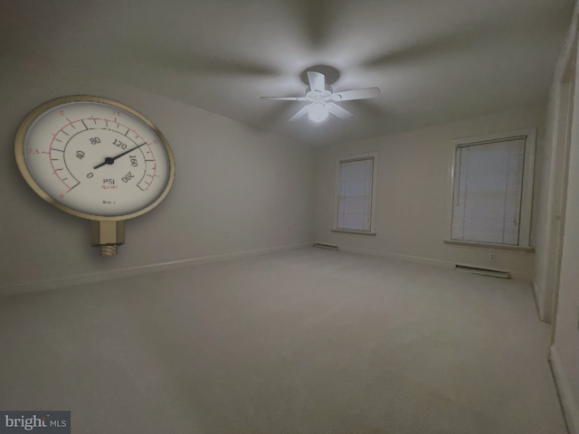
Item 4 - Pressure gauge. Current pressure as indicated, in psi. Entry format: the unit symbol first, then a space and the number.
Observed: psi 140
